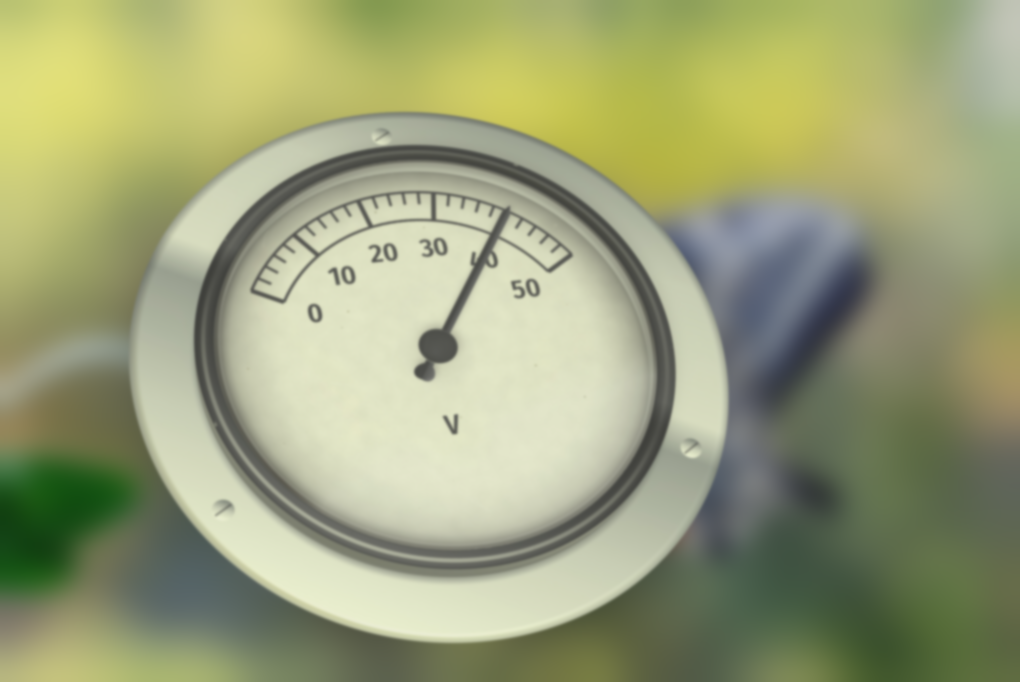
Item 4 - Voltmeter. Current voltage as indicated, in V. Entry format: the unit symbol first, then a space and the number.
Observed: V 40
